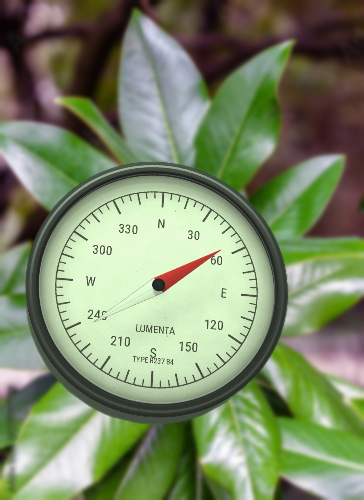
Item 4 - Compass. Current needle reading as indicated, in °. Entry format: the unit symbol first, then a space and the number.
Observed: ° 55
